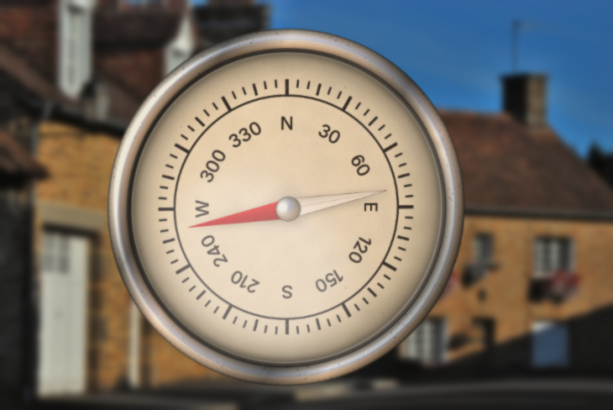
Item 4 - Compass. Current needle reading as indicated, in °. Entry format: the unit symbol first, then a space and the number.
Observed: ° 260
